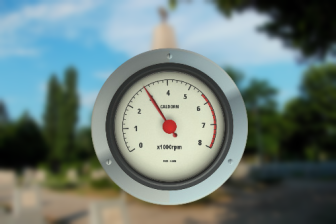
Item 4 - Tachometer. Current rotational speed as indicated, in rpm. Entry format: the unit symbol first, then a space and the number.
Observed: rpm 3000
